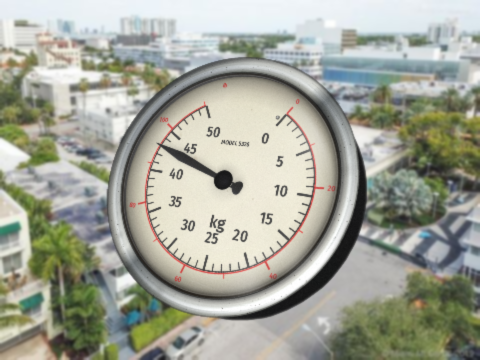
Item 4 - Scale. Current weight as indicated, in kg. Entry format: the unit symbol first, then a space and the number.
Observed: kg 43
